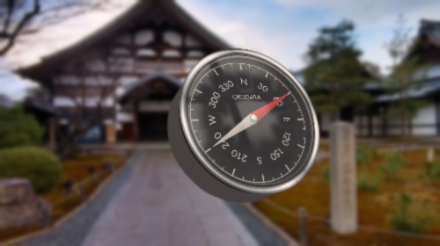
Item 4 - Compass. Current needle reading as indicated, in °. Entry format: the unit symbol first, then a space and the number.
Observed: ° 60
